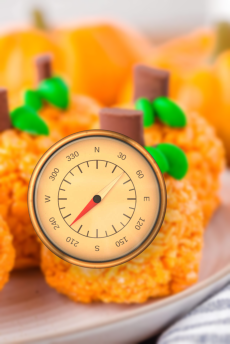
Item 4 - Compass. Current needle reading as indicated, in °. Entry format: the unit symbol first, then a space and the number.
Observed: ° 225
